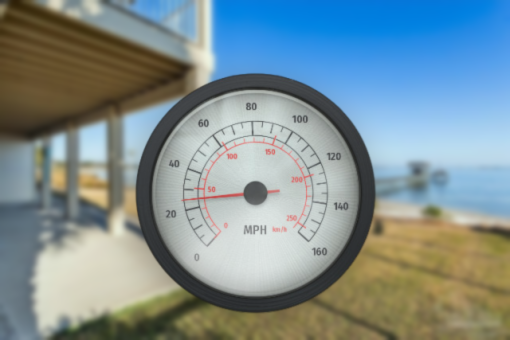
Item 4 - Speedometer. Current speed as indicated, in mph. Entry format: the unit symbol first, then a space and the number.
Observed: mph 25
